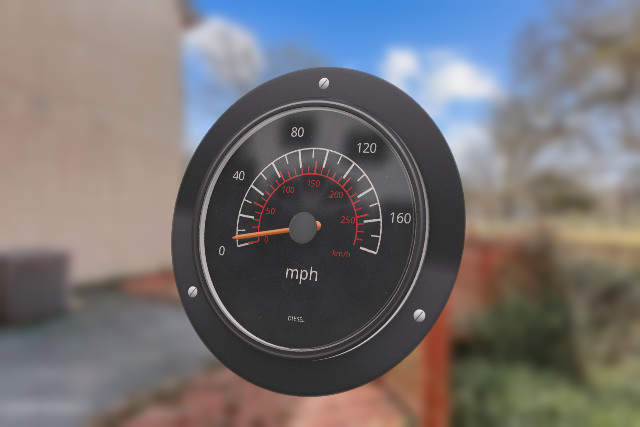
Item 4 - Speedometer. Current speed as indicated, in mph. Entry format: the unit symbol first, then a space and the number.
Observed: mph 5
